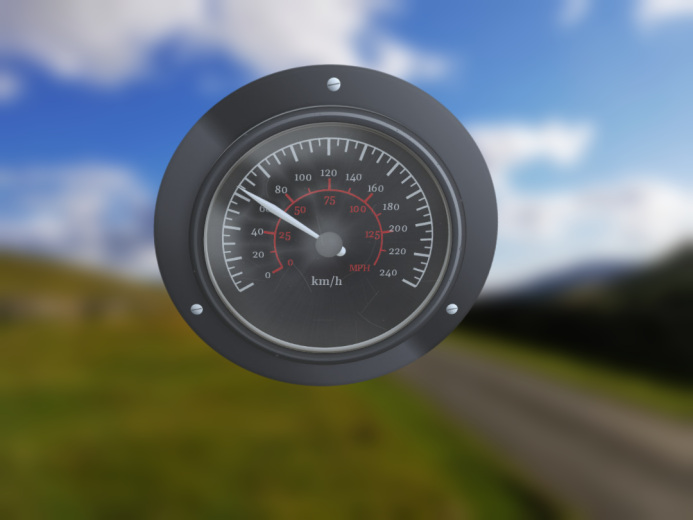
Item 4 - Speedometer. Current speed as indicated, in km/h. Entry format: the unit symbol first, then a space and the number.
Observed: km/h 65
